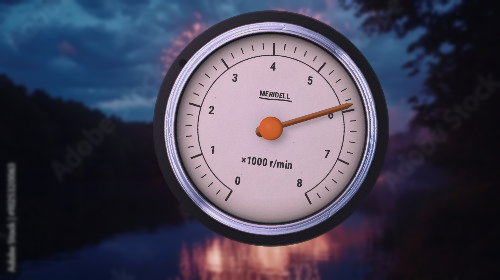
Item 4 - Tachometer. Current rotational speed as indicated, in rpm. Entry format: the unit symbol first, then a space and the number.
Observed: rpm 5900
